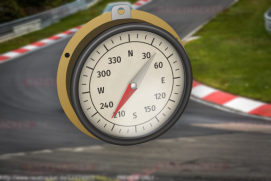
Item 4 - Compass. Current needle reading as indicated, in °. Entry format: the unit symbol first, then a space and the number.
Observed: ° 220
